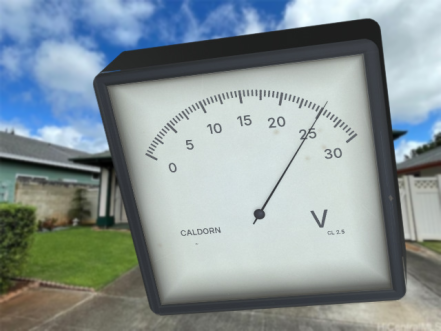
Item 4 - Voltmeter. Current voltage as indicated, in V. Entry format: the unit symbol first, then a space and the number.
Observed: V 25
